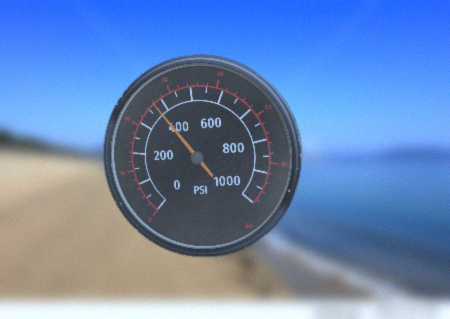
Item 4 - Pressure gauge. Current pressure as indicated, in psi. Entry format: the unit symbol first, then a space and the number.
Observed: psi 375
